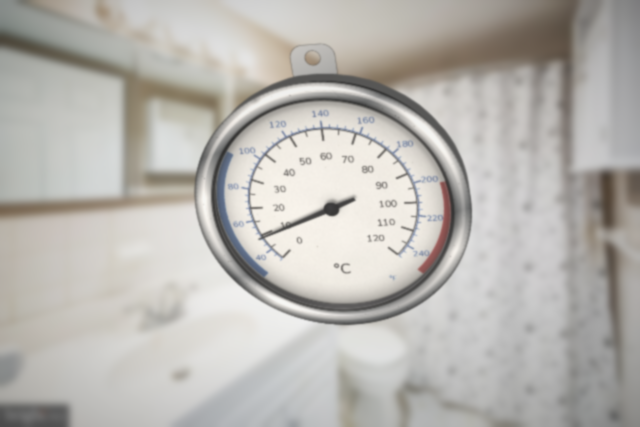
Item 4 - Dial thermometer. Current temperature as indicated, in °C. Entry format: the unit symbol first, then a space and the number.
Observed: °C 10
